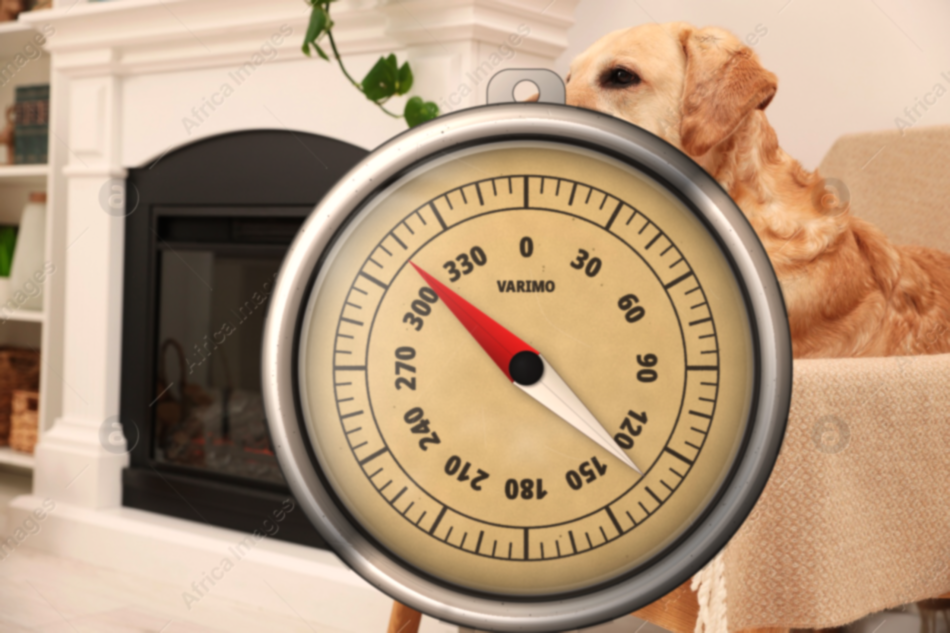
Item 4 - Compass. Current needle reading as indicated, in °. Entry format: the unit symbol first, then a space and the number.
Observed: ° 312.5
